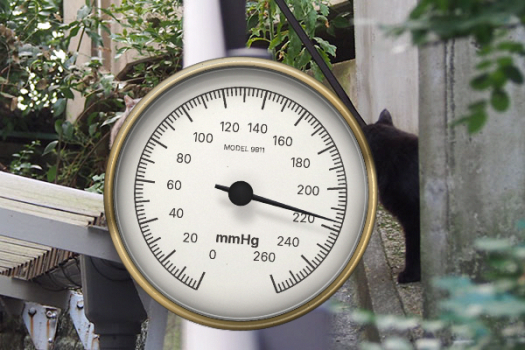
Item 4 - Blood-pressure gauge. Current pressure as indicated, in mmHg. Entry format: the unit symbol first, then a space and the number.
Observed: mmHg 216
